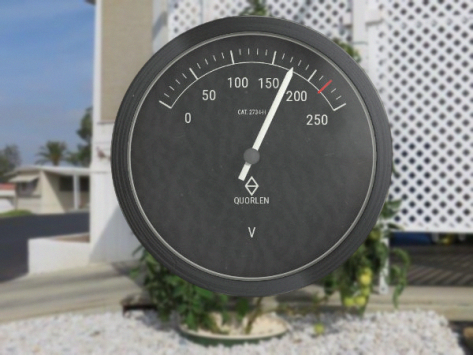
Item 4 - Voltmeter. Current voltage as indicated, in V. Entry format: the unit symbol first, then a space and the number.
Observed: V 175
